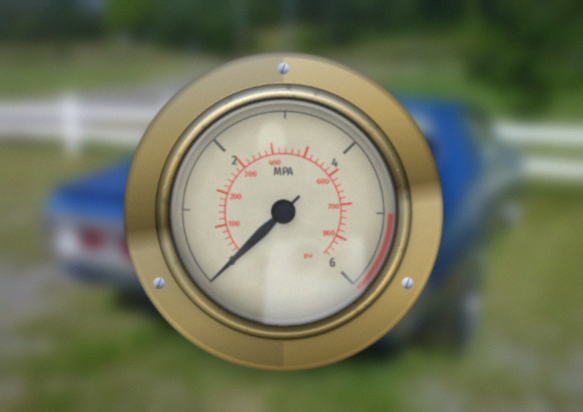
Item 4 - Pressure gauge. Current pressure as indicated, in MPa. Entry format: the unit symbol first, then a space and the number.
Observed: MPa 0
